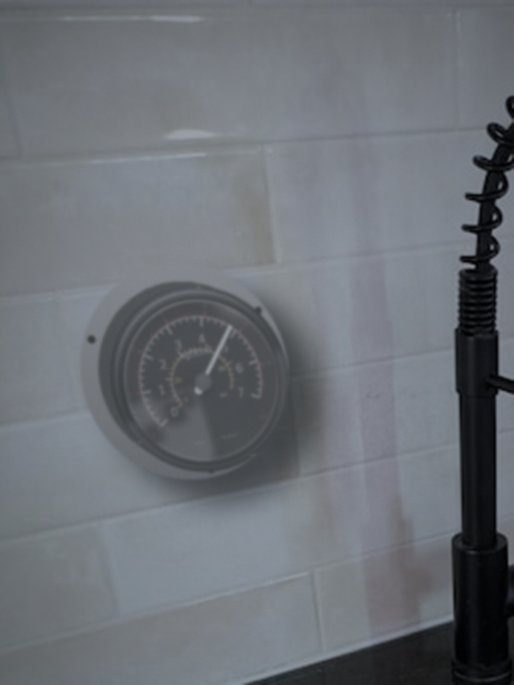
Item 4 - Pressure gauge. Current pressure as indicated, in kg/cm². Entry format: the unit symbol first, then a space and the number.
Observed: kg/cm² 4.8
